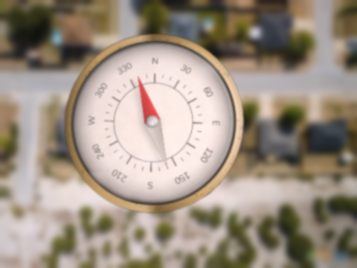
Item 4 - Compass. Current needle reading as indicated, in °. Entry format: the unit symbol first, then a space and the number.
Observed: ° 340
